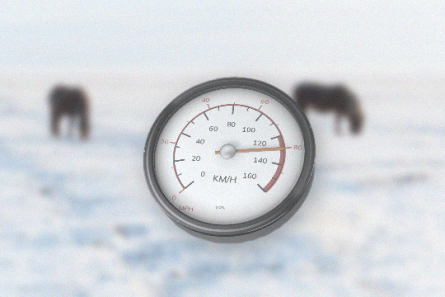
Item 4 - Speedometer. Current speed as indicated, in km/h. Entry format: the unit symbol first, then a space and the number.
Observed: km/h 130
